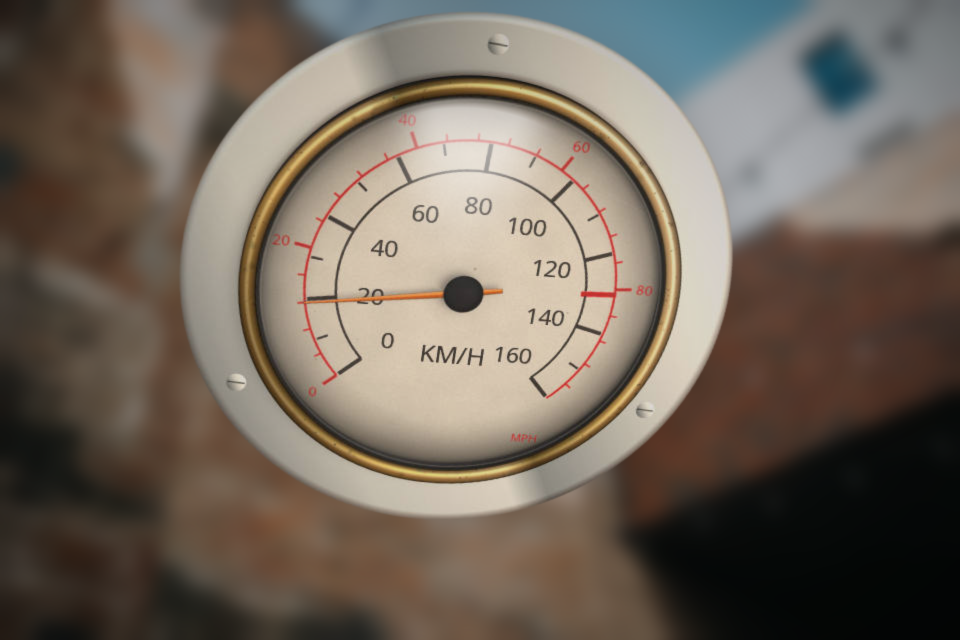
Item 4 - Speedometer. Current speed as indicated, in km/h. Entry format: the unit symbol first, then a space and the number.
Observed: km/h 20
